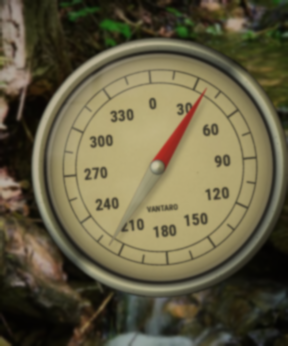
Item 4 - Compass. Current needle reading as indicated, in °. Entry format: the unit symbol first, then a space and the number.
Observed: ° 37.5
